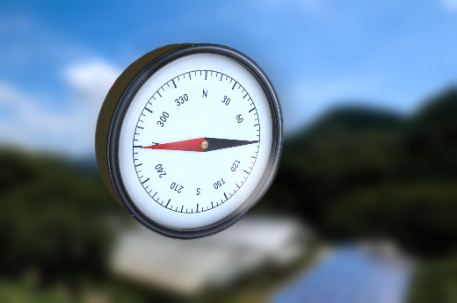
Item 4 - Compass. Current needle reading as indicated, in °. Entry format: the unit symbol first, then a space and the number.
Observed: ° 270
